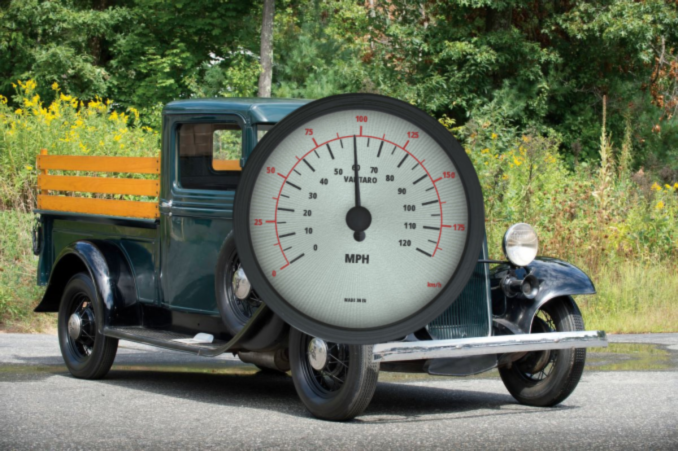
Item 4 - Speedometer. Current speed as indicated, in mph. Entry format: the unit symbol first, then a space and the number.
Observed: mph 60
